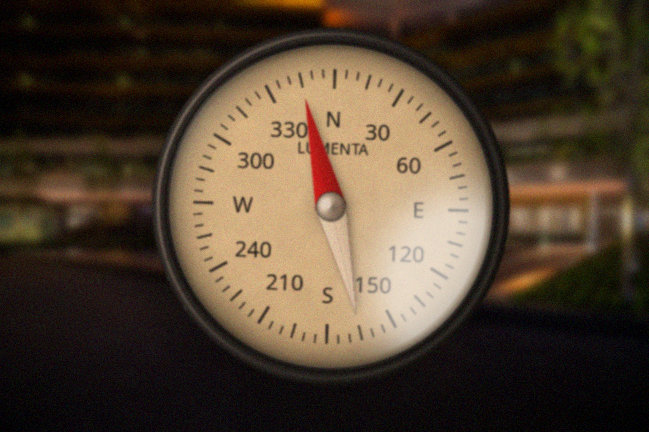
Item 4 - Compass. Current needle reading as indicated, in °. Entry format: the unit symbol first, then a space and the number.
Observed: ° 345
